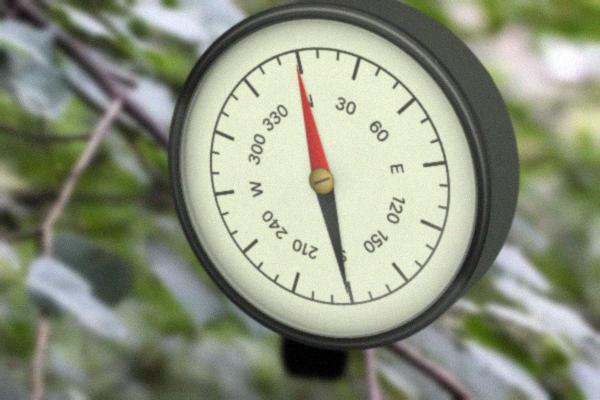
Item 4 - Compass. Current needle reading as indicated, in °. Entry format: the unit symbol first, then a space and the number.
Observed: ° 0
